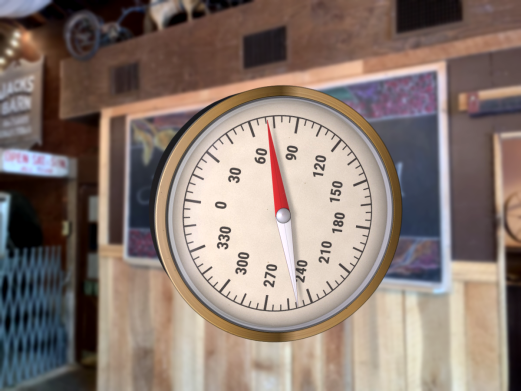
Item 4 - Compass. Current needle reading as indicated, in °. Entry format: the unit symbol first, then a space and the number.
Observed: ° 70
